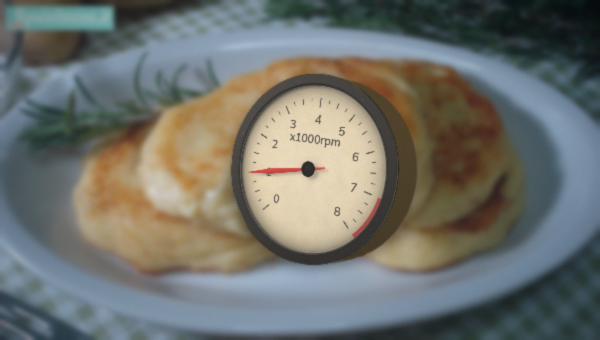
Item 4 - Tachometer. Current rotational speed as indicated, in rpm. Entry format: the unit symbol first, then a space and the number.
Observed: rpm 1000
